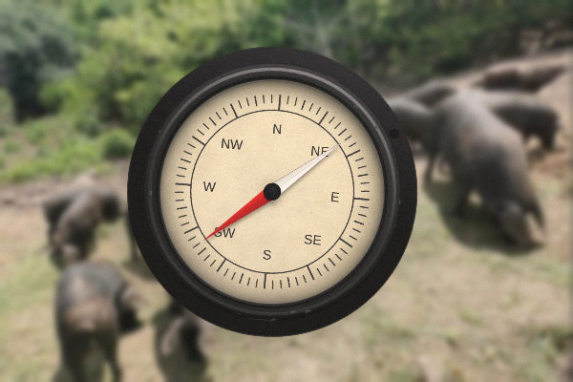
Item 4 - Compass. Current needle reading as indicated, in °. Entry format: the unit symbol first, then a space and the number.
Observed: ° 230
